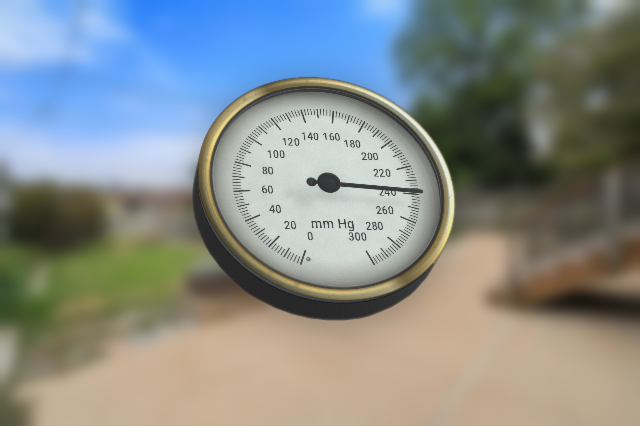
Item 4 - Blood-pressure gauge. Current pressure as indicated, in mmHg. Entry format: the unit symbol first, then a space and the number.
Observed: mmHg 240
